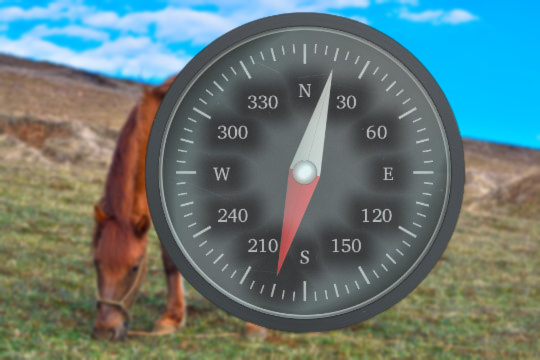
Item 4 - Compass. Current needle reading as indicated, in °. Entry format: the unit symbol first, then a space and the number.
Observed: ° 195
